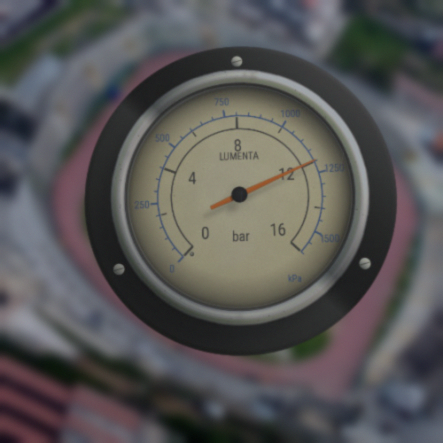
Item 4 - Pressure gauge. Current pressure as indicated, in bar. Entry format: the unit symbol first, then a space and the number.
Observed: bar 12
